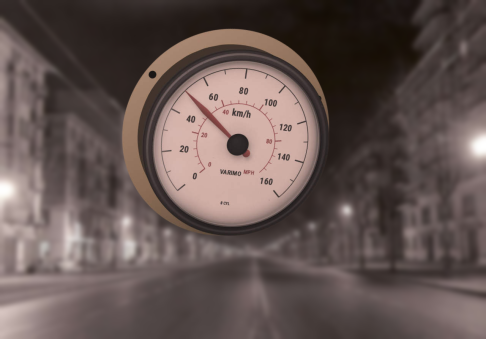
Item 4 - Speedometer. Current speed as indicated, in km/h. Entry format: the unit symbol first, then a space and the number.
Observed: km/h 50
